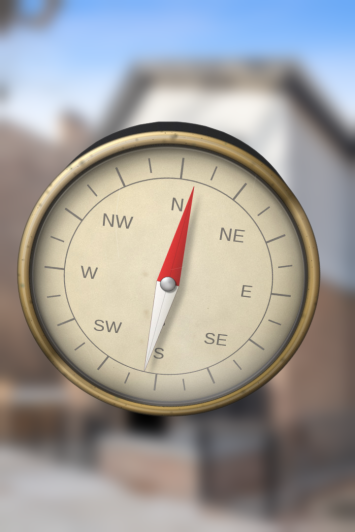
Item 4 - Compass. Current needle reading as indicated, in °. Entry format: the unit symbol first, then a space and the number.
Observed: ° 7.5
